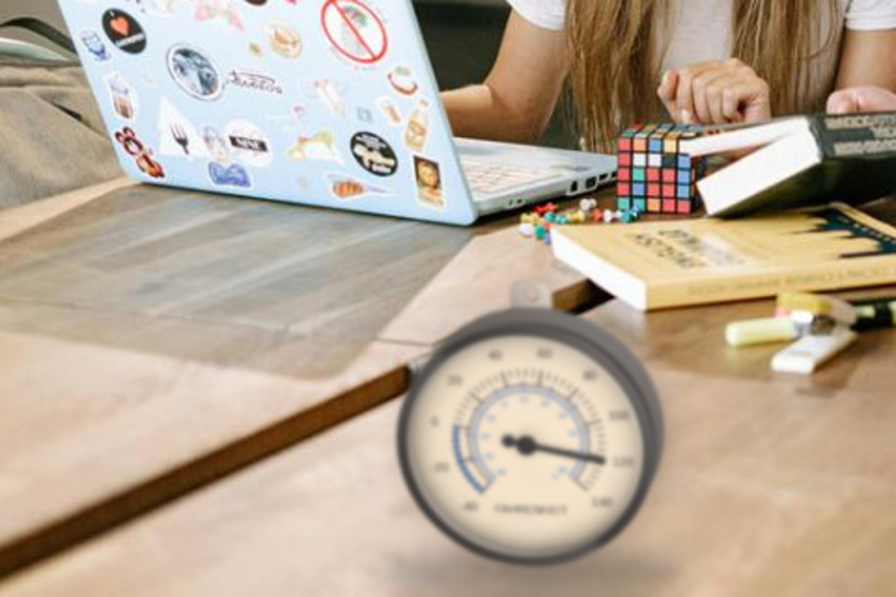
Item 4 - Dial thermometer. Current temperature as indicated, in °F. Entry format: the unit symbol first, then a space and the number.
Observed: °F 120
